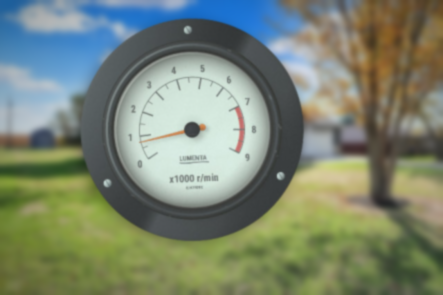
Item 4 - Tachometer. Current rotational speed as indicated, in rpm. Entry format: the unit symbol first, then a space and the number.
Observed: rpm 750
